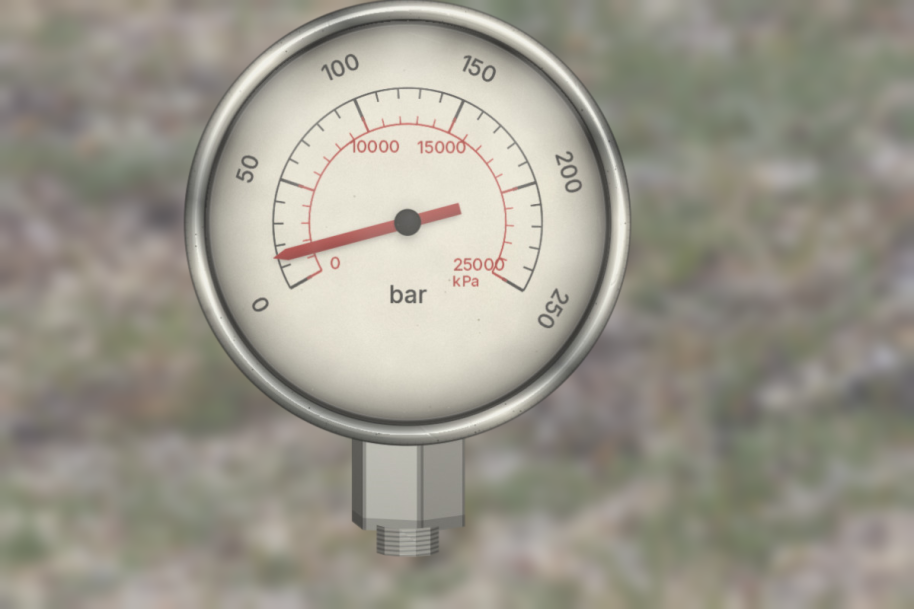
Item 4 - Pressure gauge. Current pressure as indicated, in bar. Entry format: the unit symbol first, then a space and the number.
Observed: bar 15
